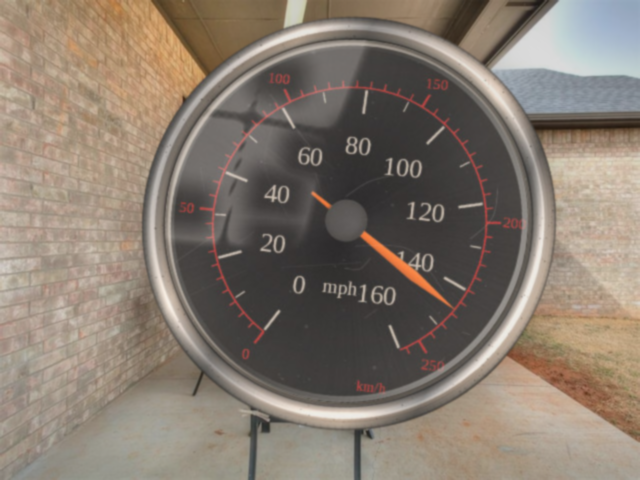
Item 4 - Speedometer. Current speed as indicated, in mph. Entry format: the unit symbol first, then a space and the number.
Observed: mph 145
